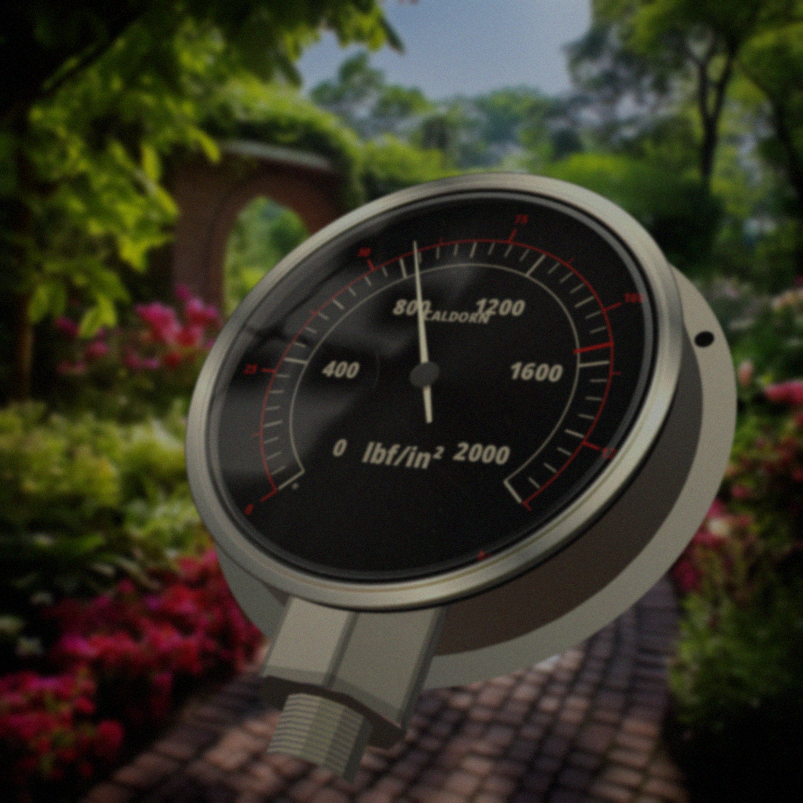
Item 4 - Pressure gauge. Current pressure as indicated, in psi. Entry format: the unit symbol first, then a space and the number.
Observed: psi 850
